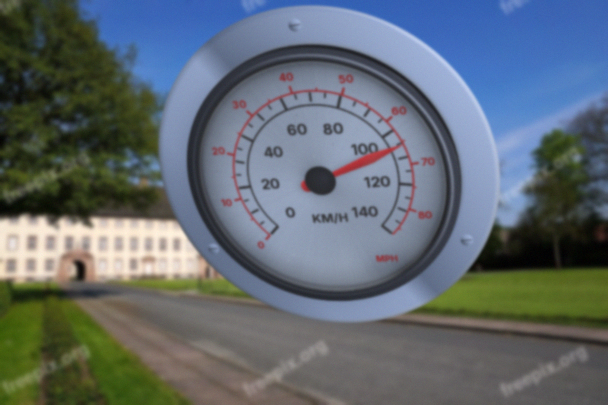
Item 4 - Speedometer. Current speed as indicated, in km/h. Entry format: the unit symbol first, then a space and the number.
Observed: km/h 105
